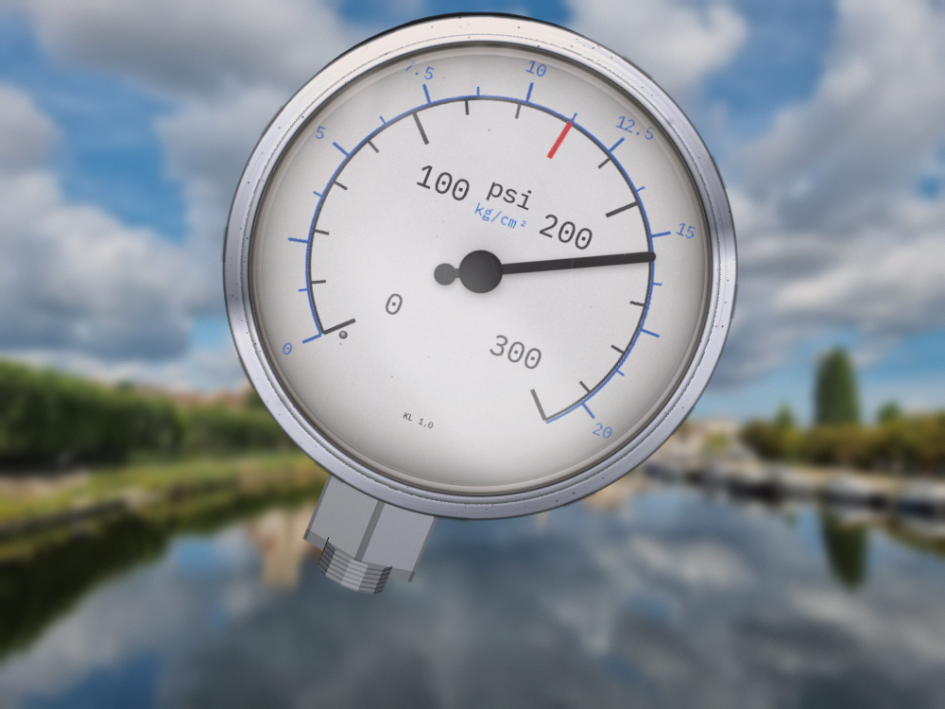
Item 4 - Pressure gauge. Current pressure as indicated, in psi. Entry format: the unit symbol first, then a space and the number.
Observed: psi 220
